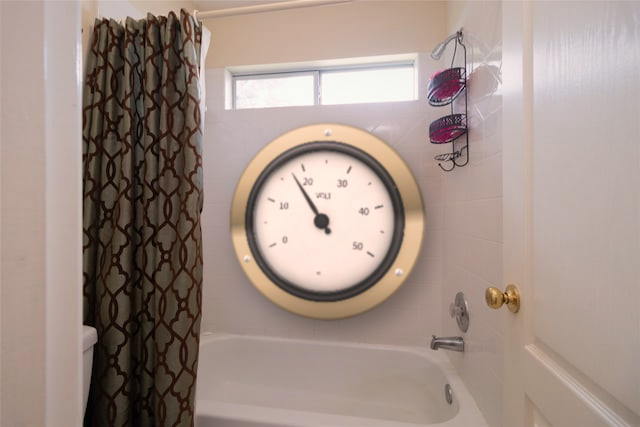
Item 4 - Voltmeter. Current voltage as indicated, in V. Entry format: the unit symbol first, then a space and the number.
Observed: V 17.5
